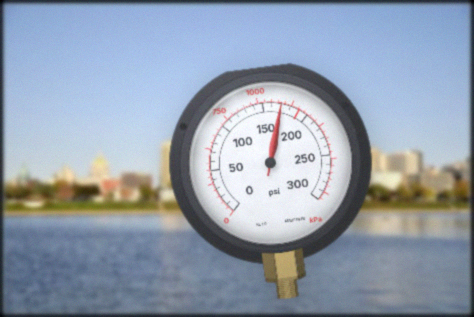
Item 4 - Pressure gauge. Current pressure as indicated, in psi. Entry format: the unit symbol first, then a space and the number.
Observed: psi 170
